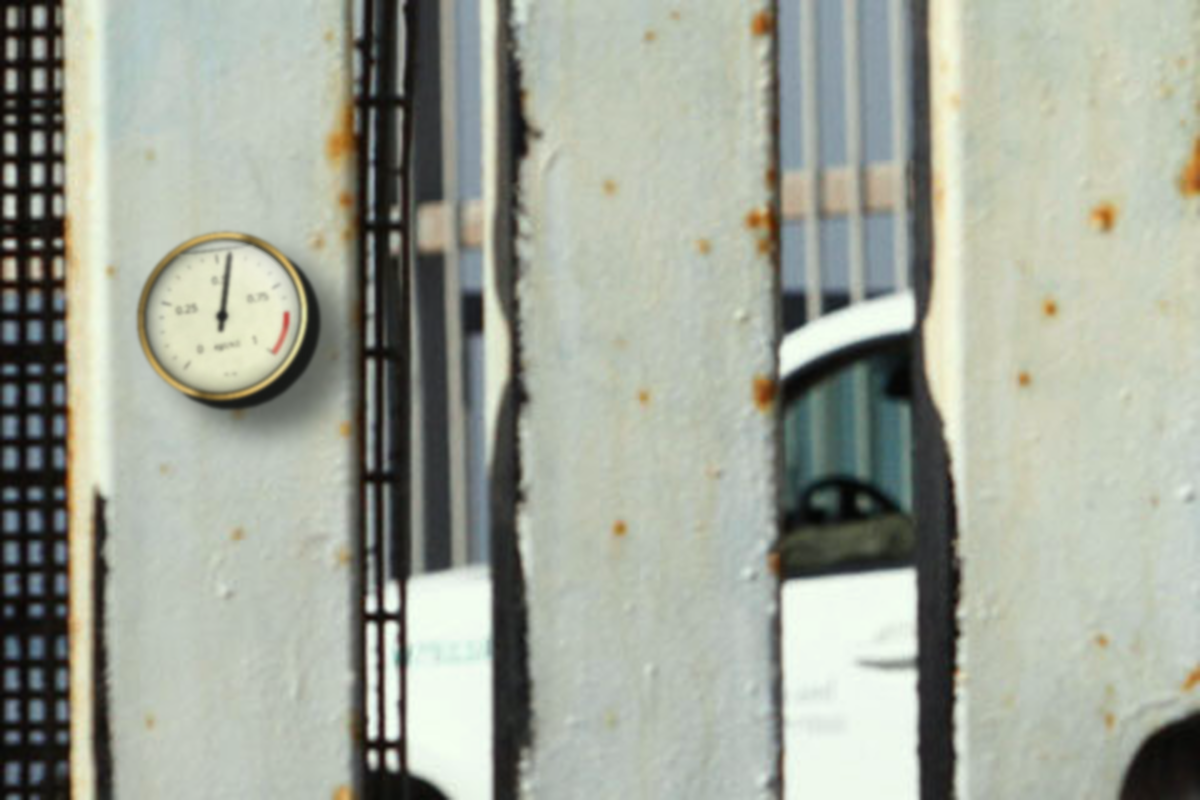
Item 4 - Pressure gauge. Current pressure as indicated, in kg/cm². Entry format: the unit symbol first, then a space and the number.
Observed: kg/cm² 0.55
